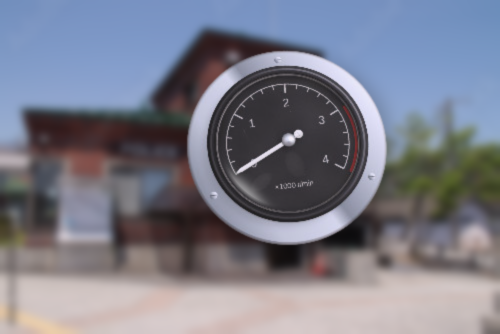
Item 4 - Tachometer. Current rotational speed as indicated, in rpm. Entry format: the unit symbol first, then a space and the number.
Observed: rpm 0
